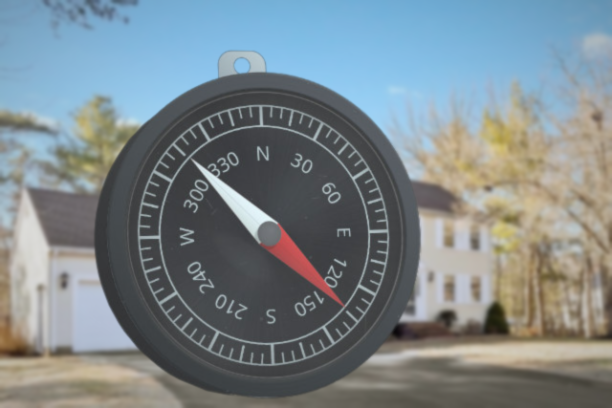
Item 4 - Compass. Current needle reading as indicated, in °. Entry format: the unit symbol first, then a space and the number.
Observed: ° 135
